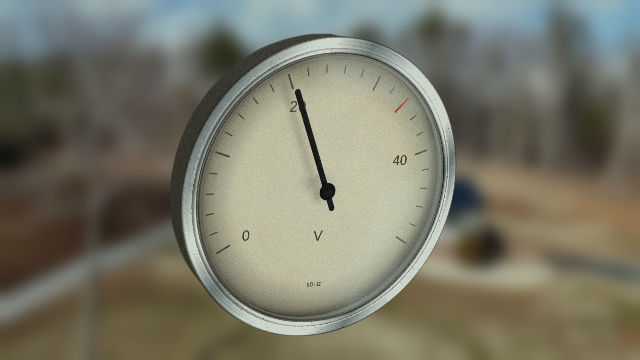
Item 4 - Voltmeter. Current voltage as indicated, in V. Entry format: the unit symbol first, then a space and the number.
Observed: V 20
